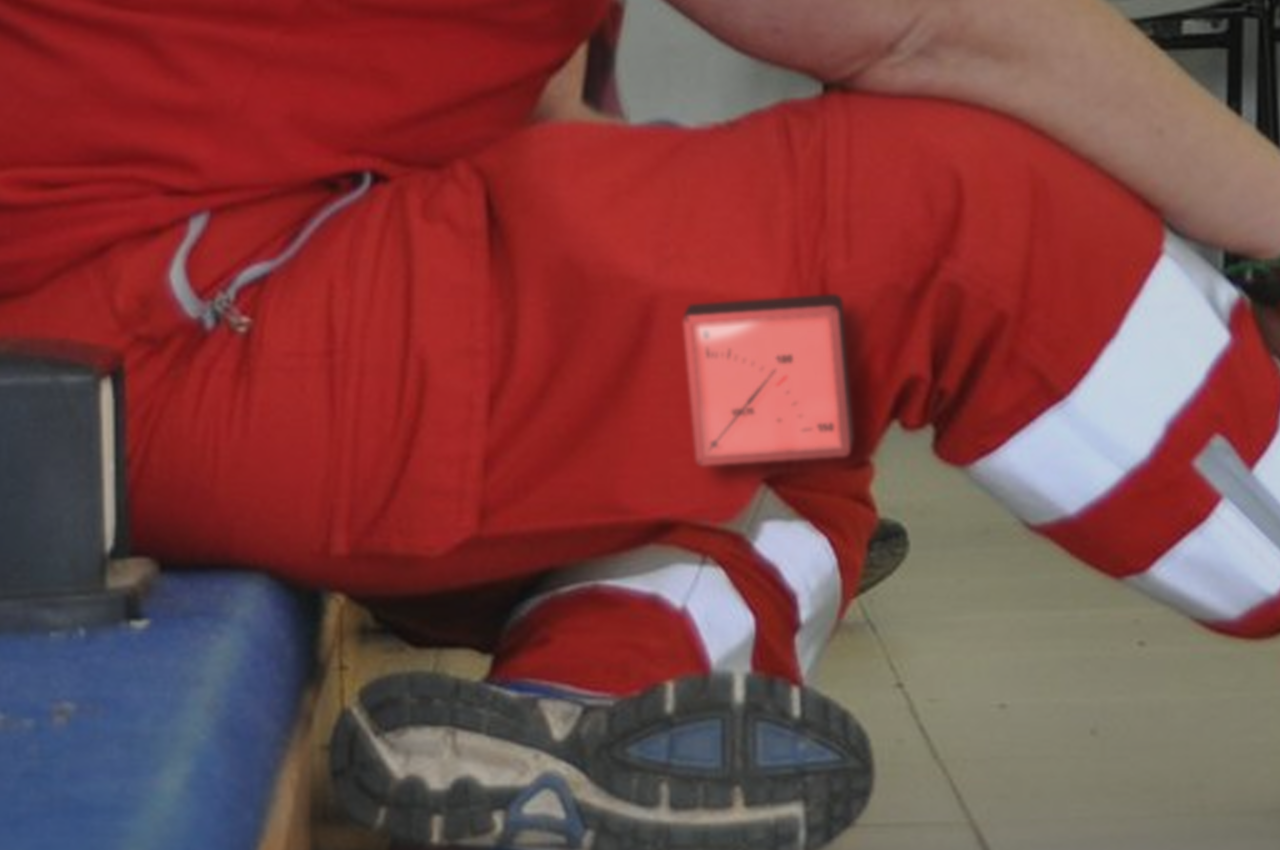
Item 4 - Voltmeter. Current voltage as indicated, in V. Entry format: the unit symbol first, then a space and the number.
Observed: V 100
